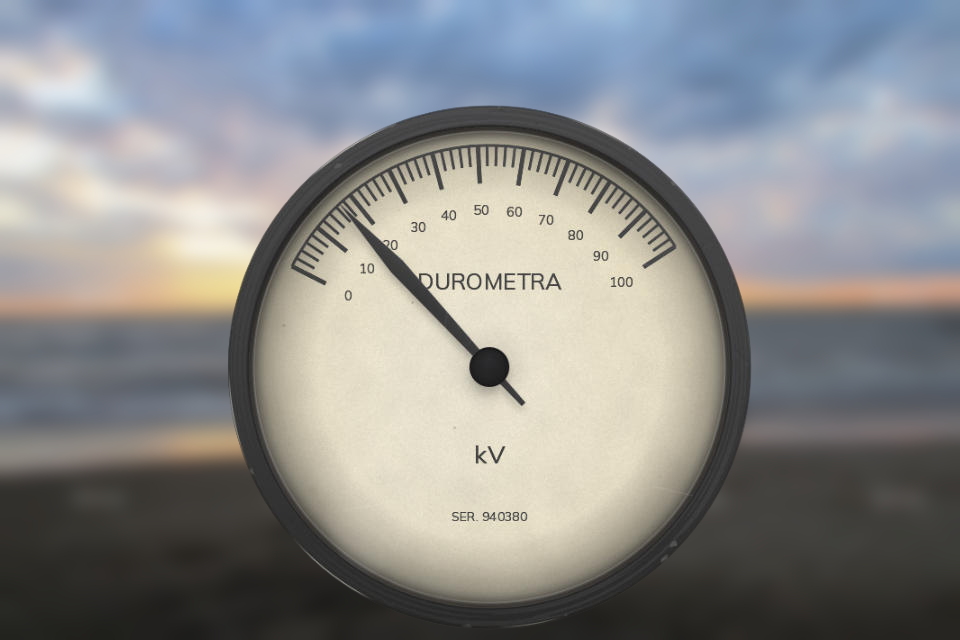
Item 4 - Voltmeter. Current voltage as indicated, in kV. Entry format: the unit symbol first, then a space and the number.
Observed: kV 17
